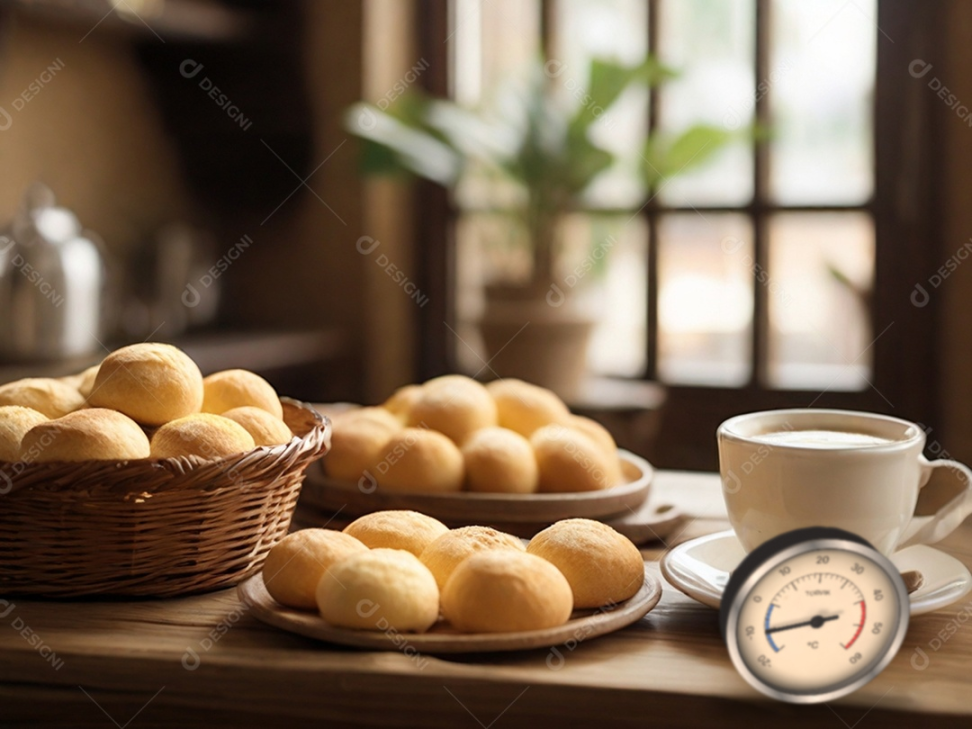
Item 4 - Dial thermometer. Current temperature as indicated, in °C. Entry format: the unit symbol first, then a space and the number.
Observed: °C -10
